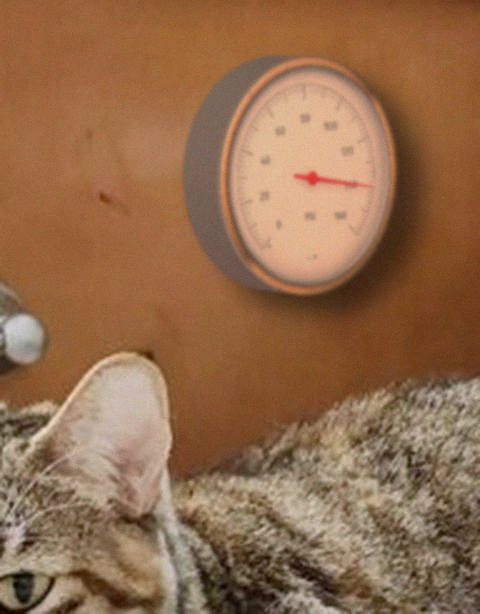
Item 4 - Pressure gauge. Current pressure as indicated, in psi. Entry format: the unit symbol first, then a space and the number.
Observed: psi 140
